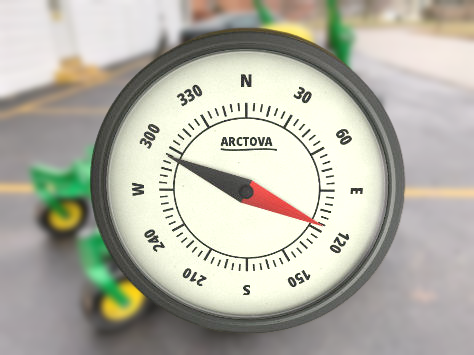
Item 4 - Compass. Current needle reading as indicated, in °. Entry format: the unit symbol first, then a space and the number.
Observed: ° 115
